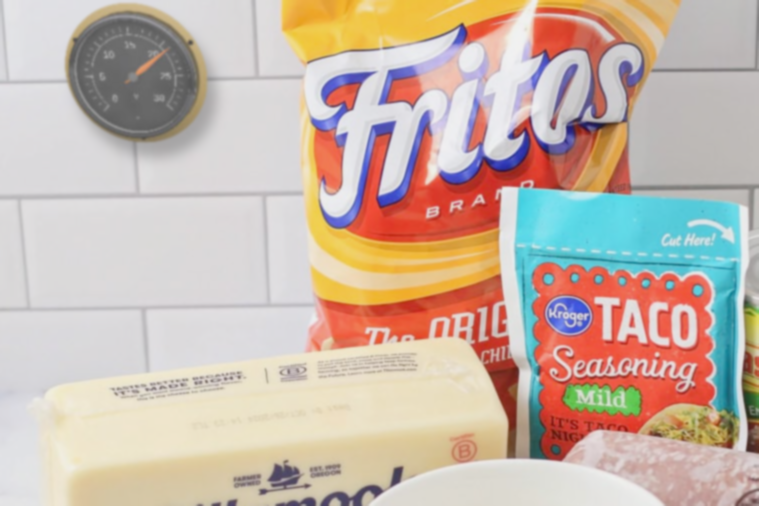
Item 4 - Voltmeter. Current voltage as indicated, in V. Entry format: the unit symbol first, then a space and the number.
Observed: V 21
